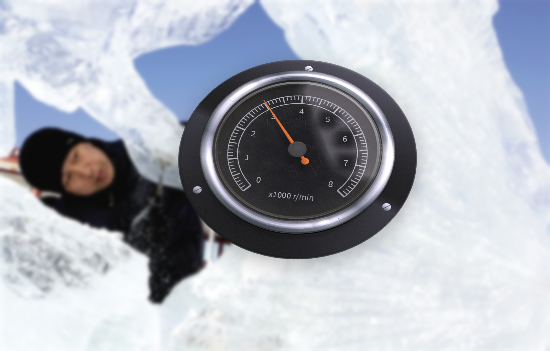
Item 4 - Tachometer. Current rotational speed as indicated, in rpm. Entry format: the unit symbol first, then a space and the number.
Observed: rpm 3000
